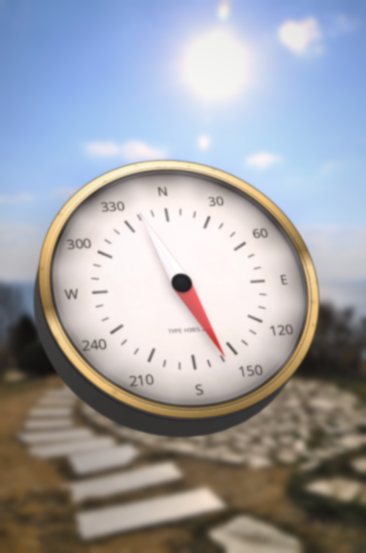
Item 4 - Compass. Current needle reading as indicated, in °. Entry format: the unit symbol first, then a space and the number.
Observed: ° 160
